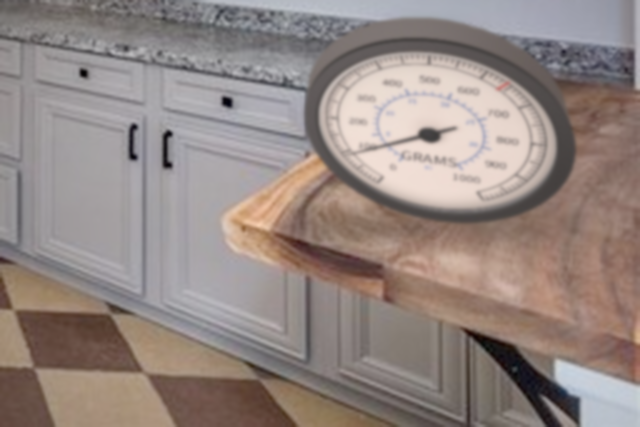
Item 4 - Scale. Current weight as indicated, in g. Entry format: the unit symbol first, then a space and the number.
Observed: g 100
